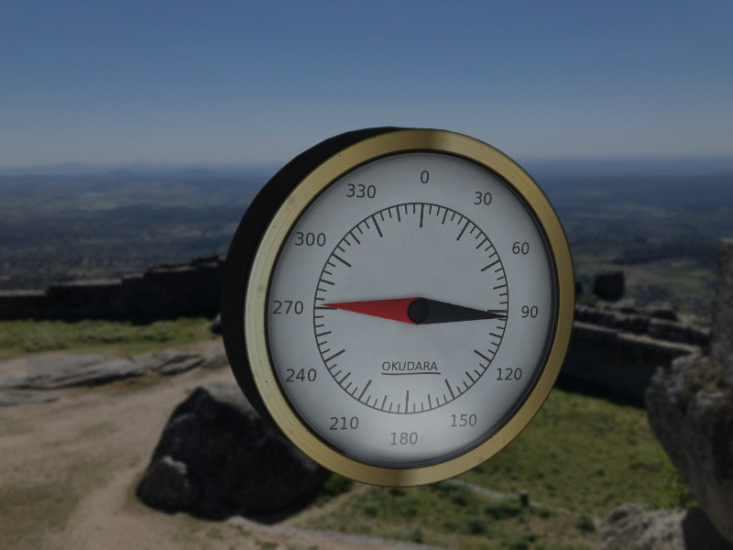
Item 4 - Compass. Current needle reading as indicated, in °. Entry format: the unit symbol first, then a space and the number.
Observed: ° 272.5
